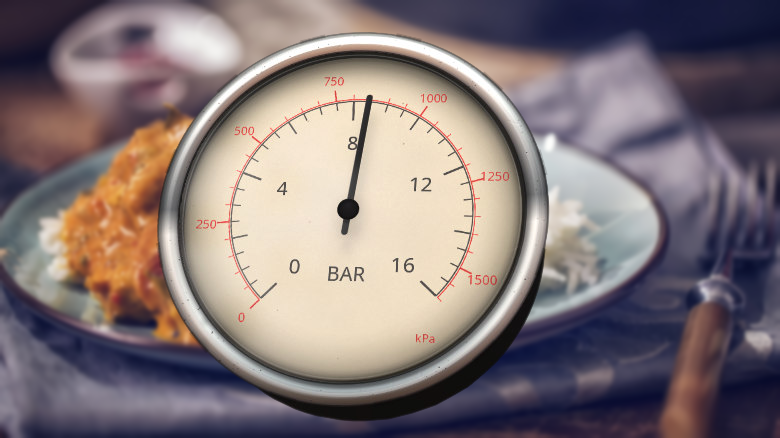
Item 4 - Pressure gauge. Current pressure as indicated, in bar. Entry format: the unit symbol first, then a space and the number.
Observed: bar 8.5
